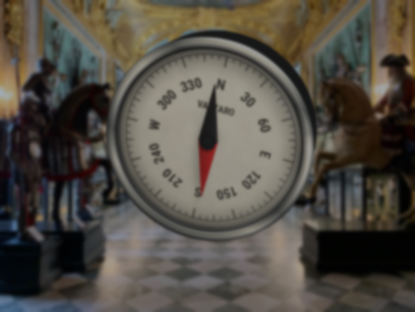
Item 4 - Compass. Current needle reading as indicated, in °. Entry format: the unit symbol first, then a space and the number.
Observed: ° 175
